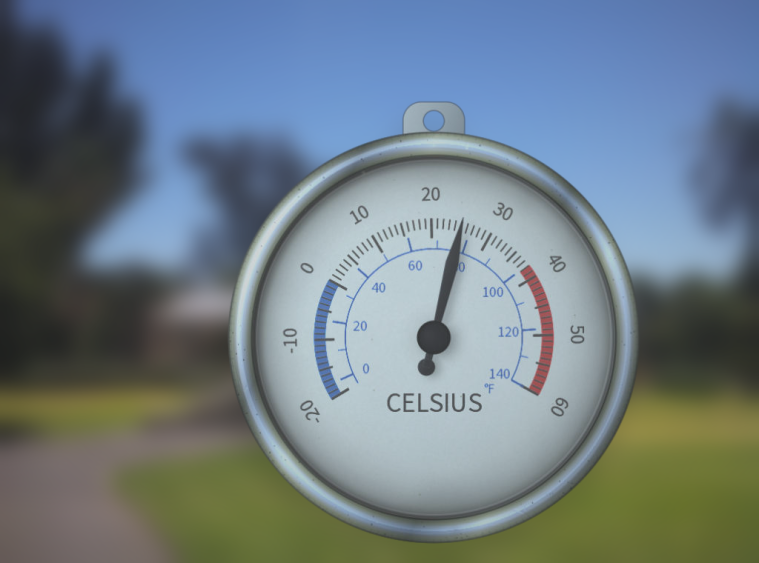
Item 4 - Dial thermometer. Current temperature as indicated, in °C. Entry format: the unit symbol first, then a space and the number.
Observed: °C 25
